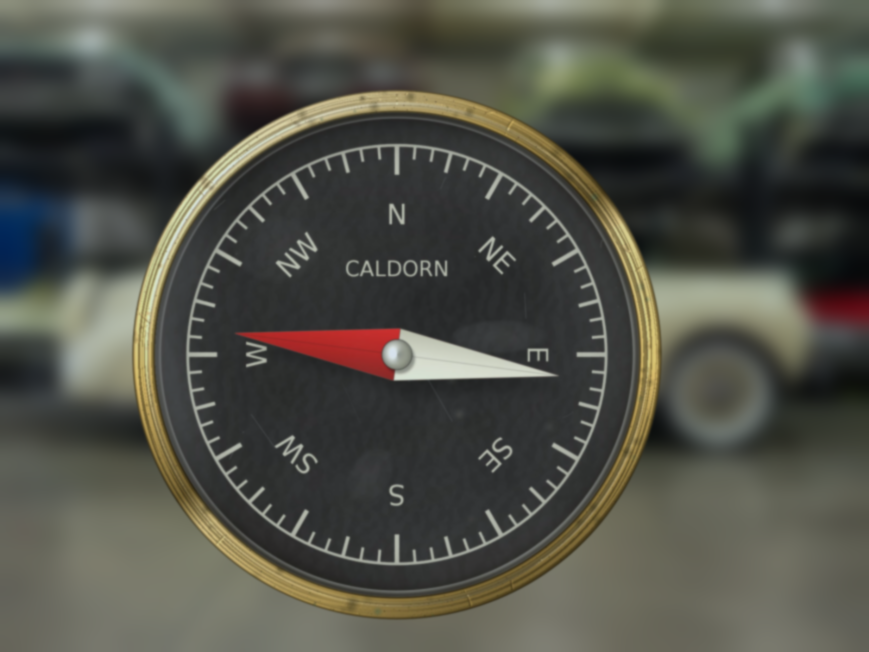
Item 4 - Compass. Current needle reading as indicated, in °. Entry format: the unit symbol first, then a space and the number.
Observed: ° 277.5
